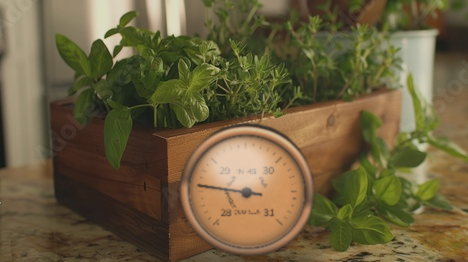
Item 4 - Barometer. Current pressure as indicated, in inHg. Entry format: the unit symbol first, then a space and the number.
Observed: inHg 28.6
